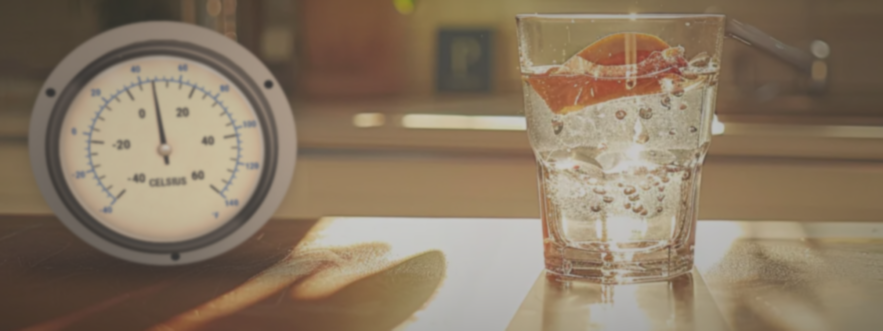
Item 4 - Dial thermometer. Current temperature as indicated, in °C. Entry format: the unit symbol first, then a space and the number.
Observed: °C 8
